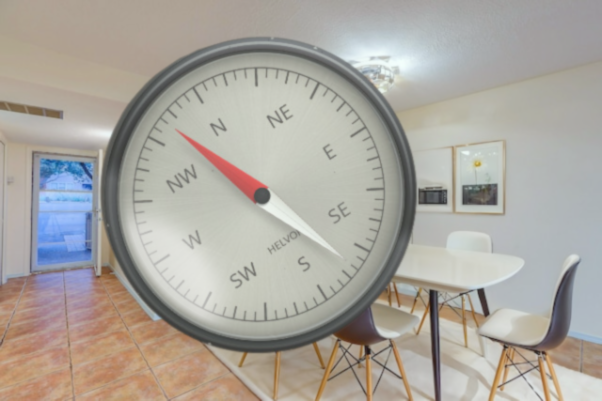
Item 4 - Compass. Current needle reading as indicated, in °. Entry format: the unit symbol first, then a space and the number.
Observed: ° 340
